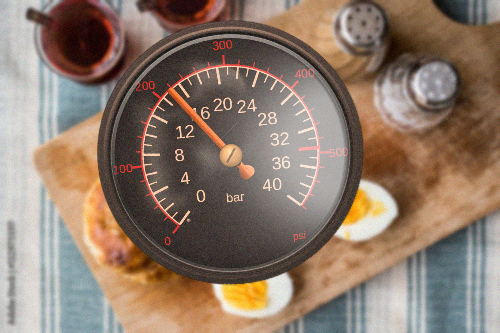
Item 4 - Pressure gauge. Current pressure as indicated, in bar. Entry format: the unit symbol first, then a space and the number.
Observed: bar 15
